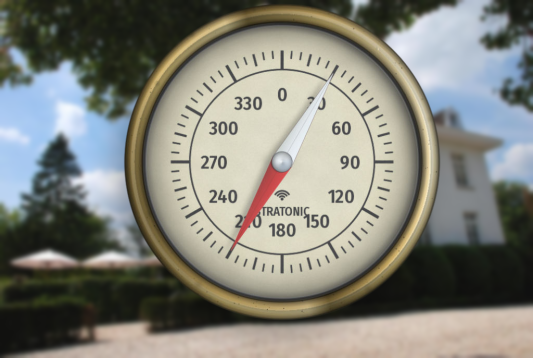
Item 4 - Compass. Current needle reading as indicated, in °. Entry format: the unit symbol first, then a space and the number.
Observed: ° 210
